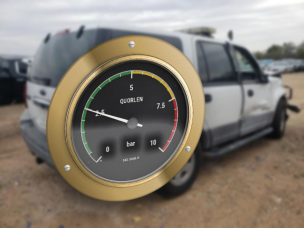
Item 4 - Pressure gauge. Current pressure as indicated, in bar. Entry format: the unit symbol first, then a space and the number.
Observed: bar 2.5
